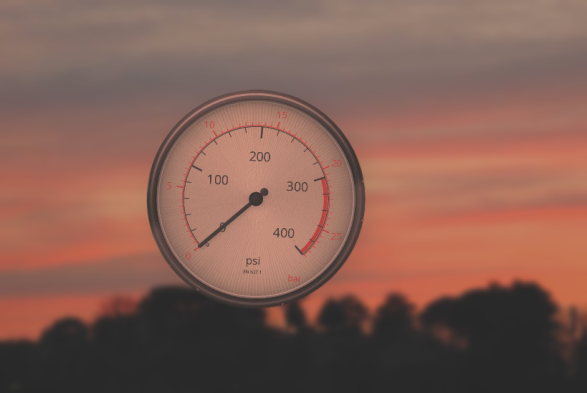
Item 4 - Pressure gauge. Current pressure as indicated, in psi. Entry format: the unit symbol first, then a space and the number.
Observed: psi 0
